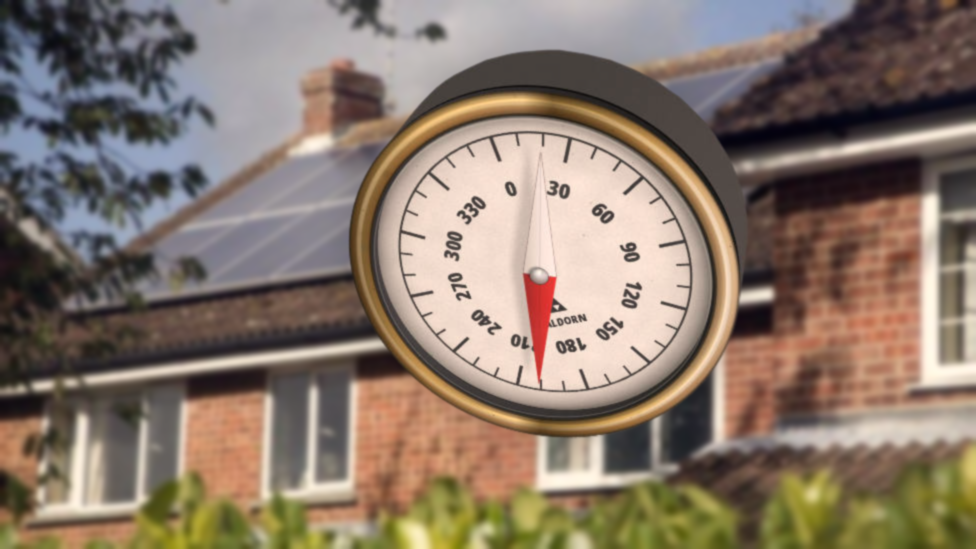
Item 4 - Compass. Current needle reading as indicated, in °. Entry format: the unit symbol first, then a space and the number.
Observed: ° 200
